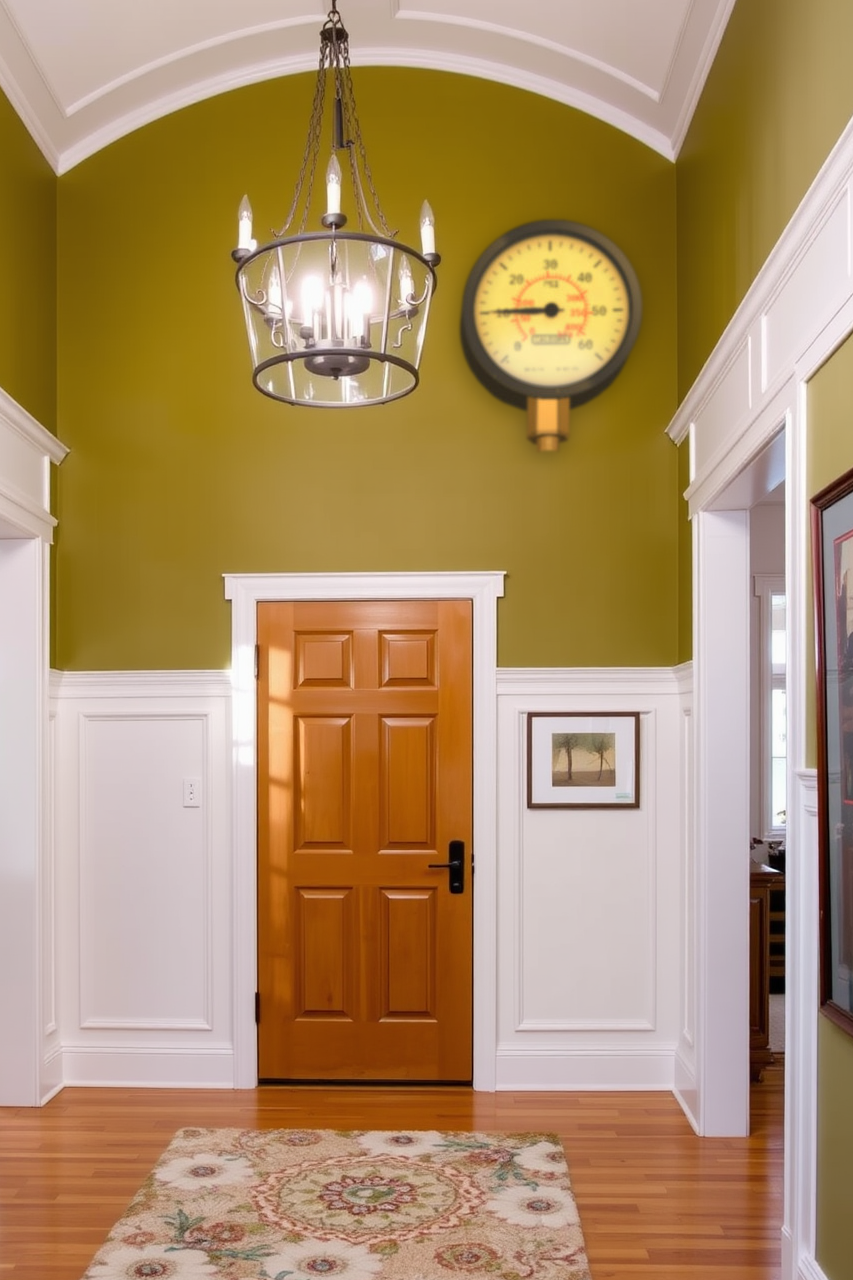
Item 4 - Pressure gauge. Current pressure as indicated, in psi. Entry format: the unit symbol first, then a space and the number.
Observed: psi 10
